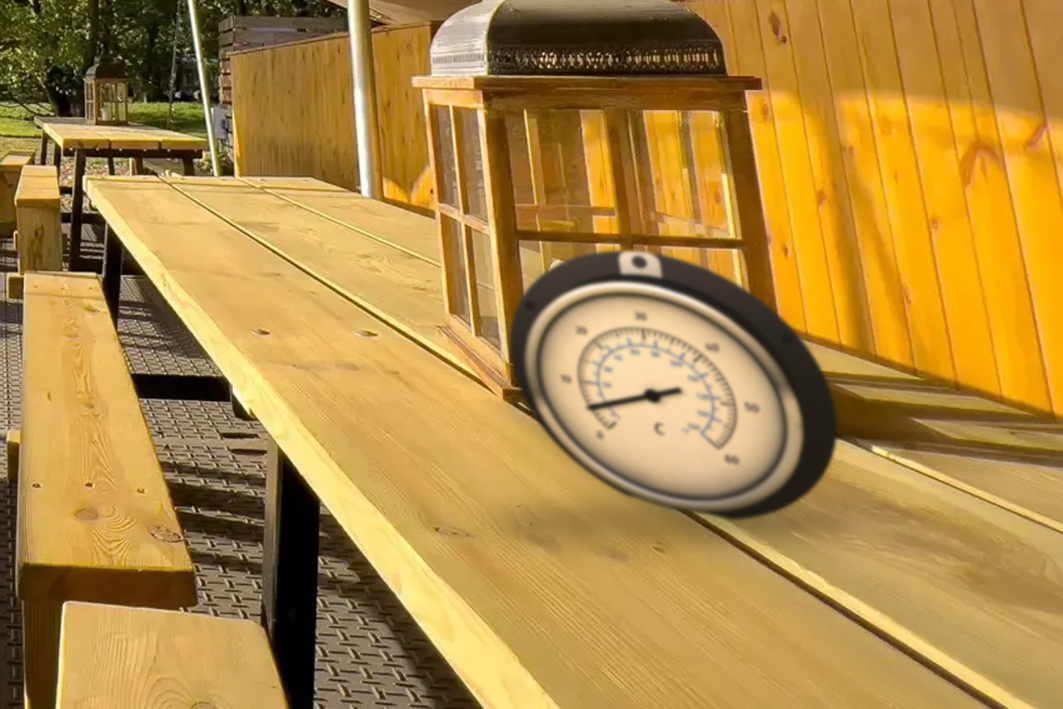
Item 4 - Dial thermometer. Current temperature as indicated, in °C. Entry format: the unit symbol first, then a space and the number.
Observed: °C 5
